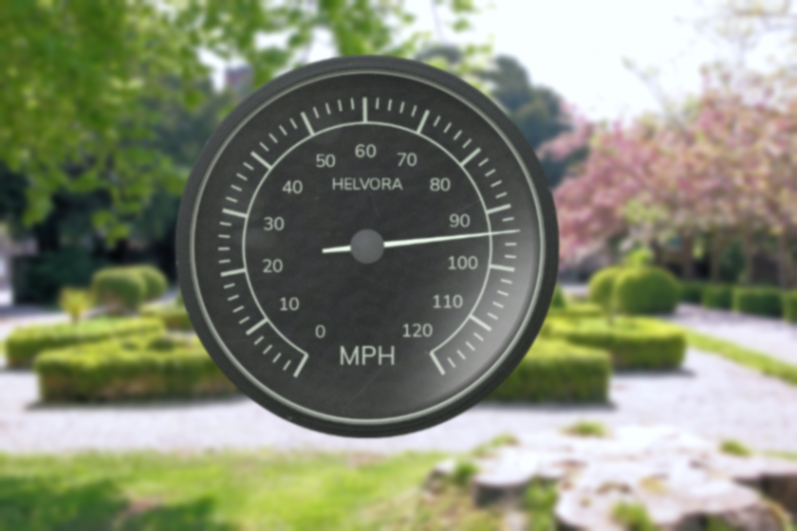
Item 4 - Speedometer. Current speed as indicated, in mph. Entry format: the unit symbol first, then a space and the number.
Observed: mph 94
